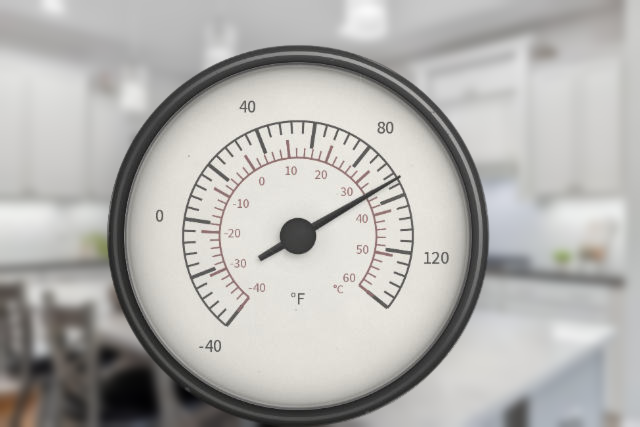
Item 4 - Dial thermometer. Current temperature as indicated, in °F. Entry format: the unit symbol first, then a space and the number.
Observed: °F 94
